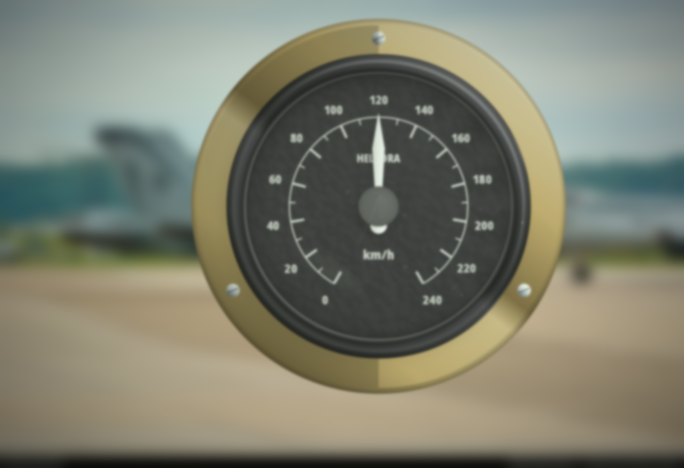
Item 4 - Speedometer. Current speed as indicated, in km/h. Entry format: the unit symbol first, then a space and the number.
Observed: km/h 120
